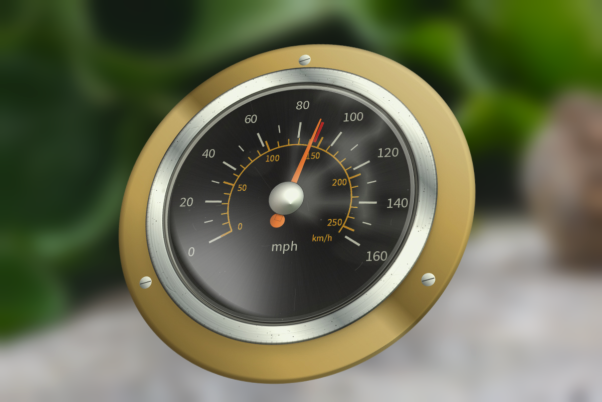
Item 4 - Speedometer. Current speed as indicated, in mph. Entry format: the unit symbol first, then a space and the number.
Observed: mph 90
